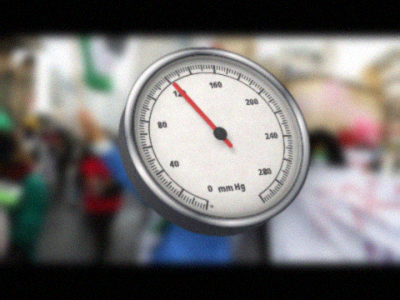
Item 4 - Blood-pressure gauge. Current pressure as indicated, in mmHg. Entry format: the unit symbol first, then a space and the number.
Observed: mmHg 120
